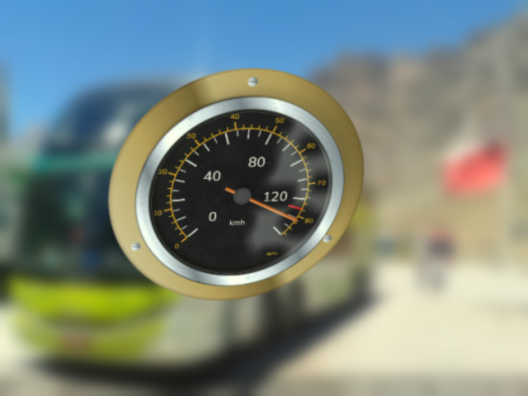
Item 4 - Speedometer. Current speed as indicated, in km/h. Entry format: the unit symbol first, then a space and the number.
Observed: km/h 130
